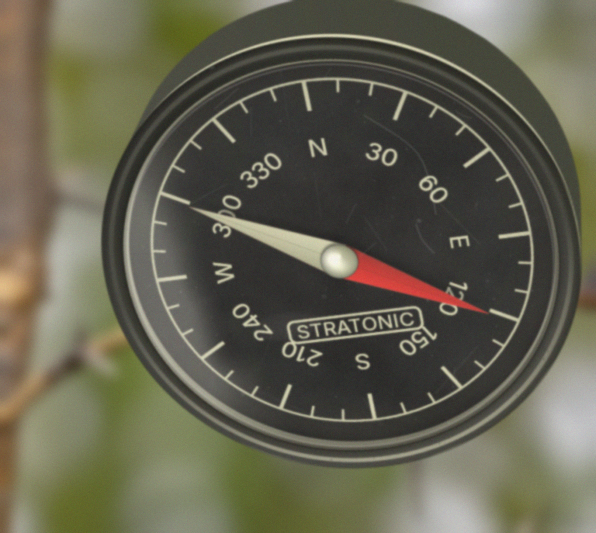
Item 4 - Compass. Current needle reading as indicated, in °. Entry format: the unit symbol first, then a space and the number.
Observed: ° 120
